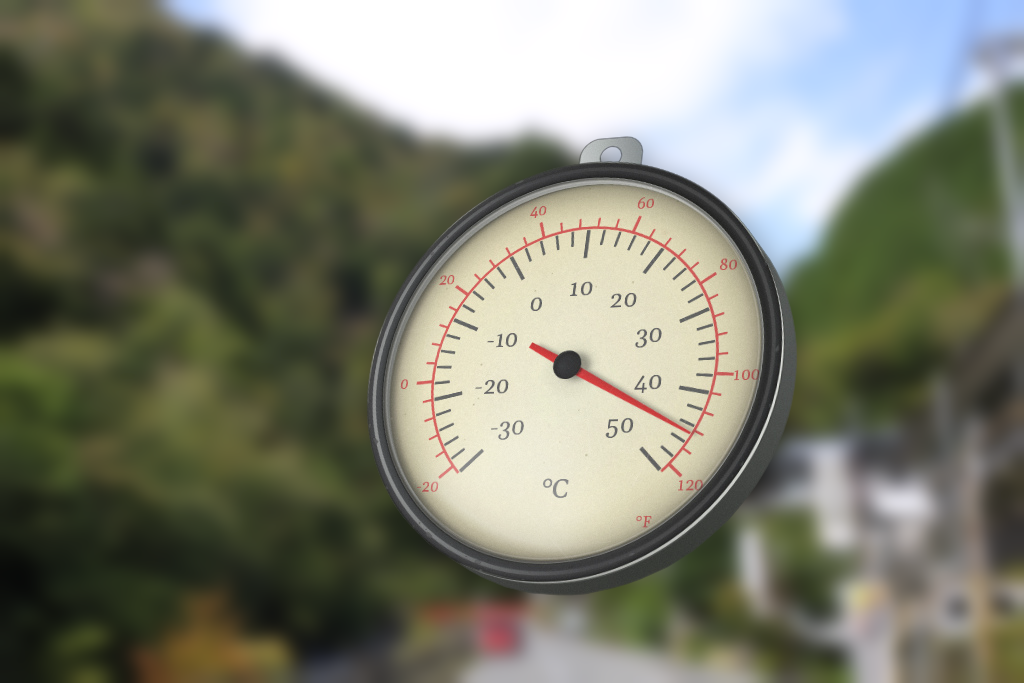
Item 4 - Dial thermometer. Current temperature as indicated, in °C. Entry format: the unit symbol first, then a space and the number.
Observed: °C 45
